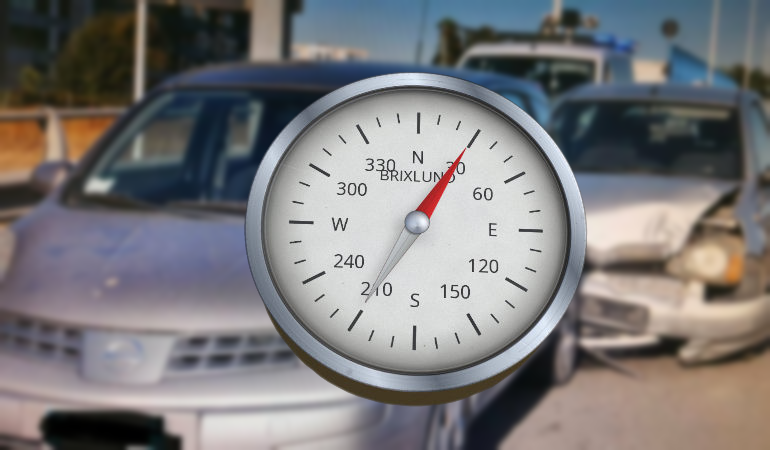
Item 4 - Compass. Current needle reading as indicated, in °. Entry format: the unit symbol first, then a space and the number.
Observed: ° 30
